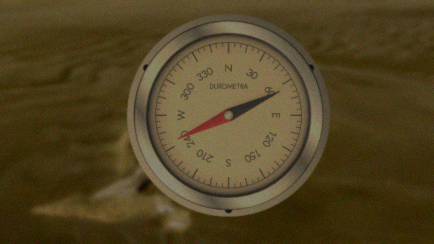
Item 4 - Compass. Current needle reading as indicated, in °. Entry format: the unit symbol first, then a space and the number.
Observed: ° 245
